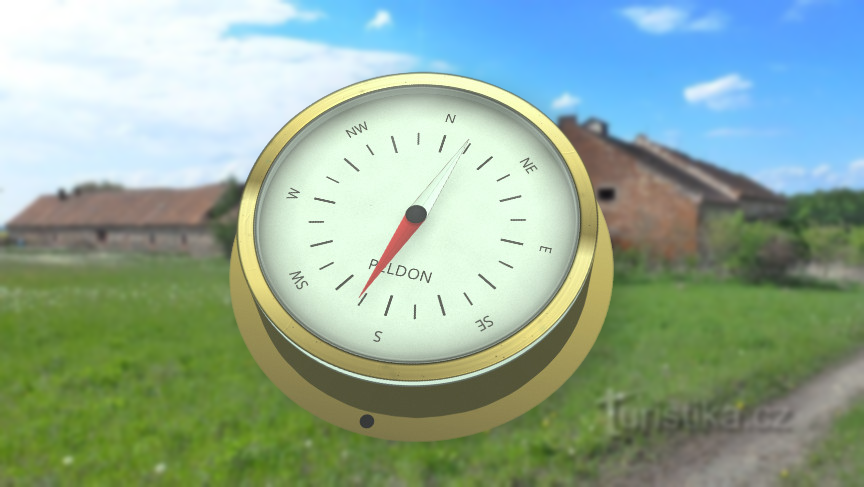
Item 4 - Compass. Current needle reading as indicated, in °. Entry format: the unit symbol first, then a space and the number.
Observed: ° 195
